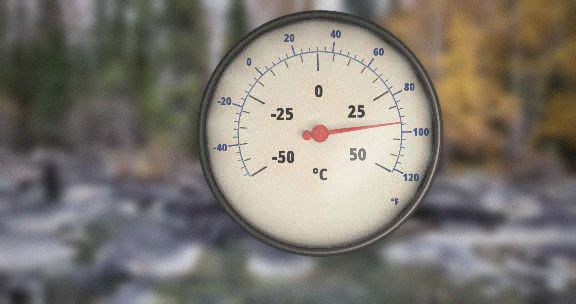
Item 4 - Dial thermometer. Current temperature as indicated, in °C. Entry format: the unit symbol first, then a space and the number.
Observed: °C 35
